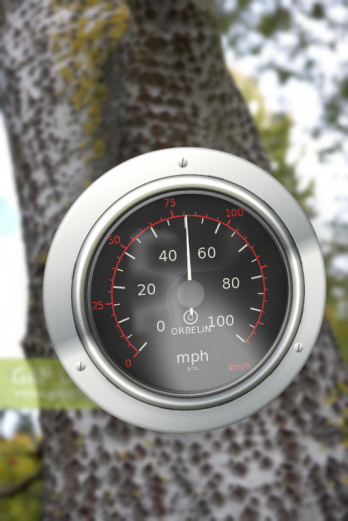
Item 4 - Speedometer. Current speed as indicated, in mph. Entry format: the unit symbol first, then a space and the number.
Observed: mph 50
